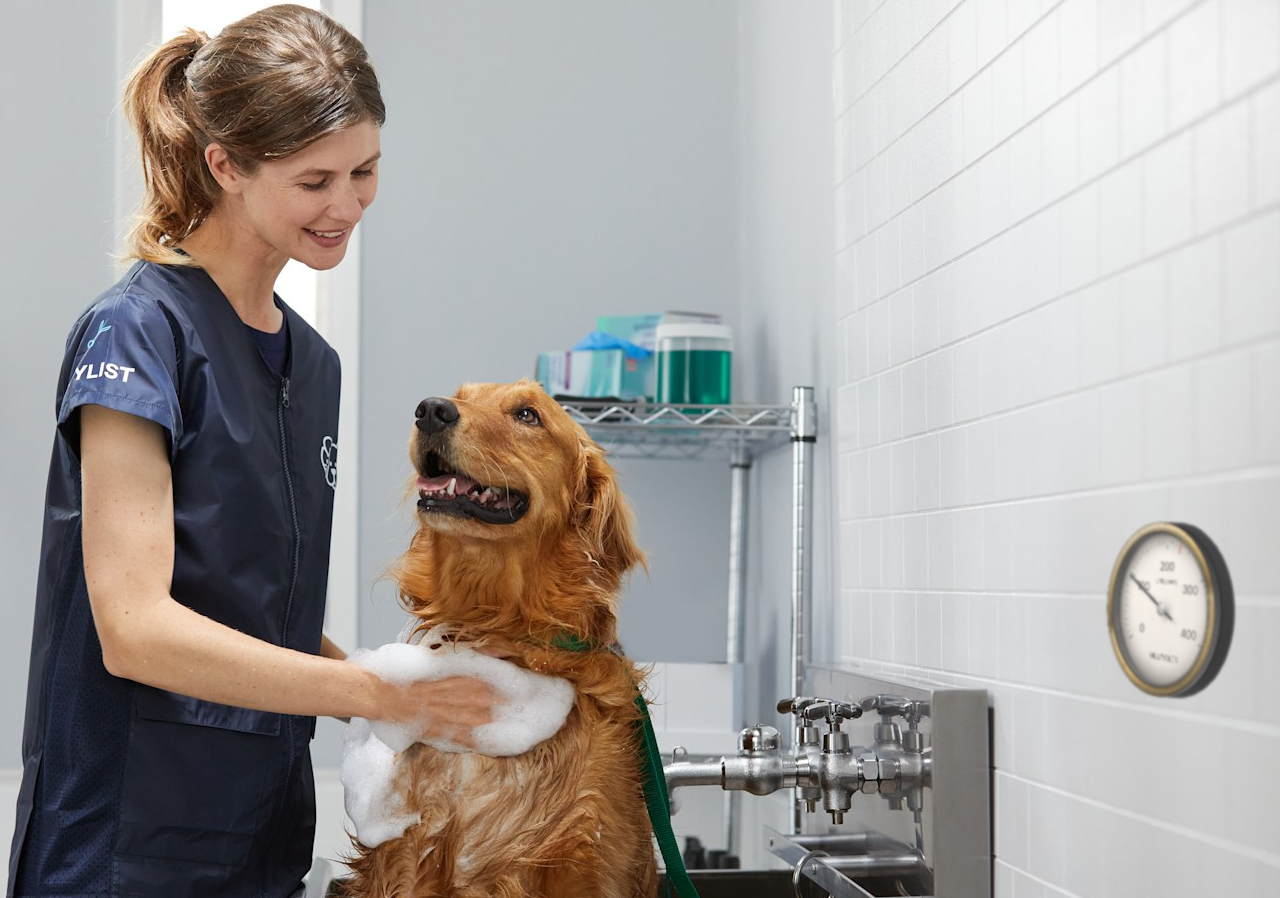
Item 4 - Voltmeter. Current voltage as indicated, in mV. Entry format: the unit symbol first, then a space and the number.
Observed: mV 100
